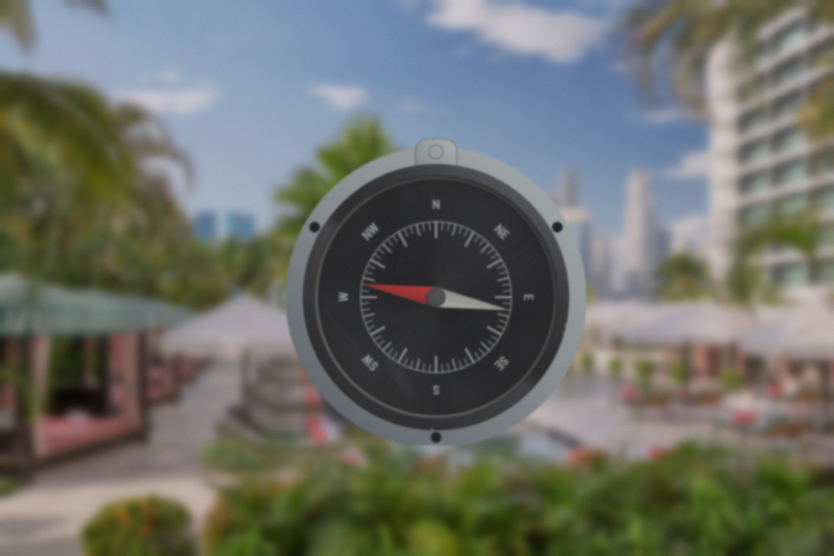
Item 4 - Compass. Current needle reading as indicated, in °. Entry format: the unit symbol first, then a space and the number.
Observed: ° 280
